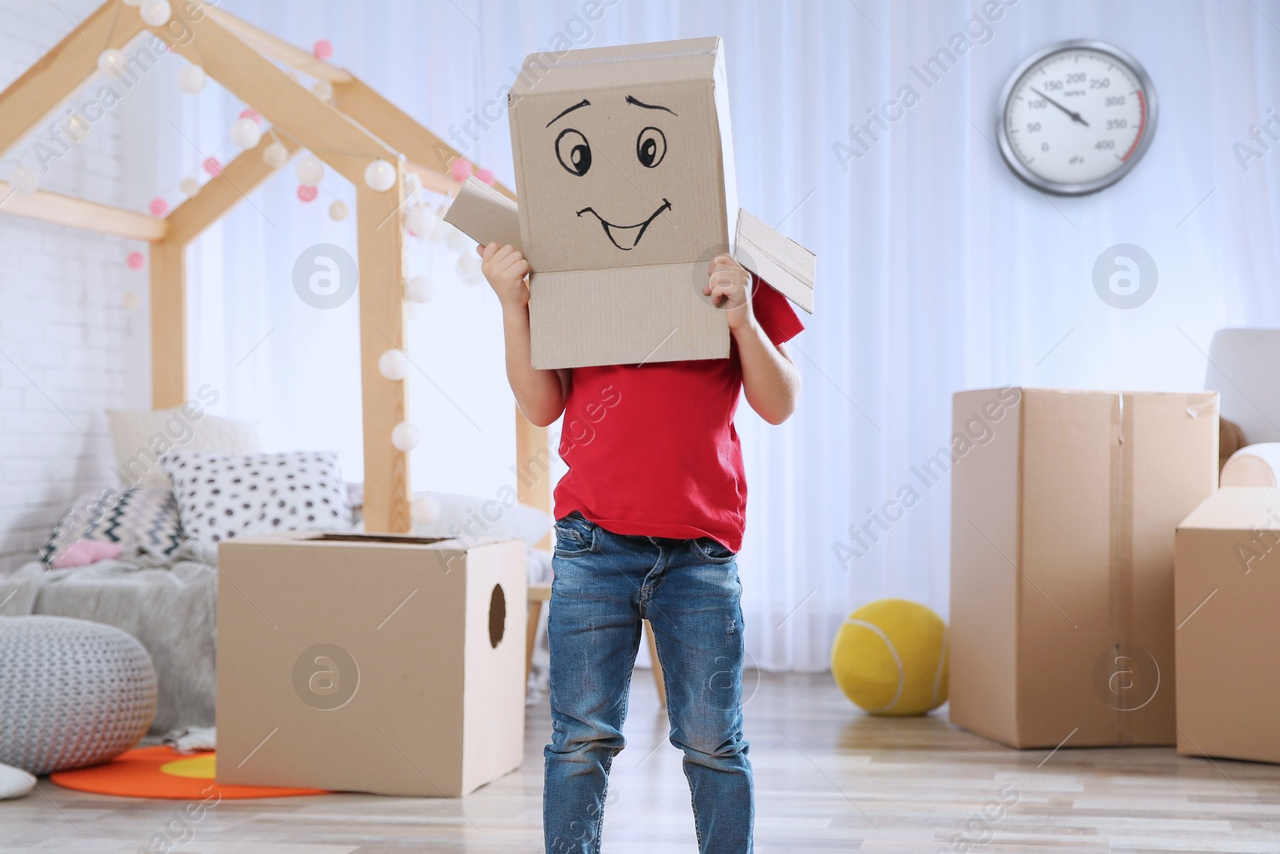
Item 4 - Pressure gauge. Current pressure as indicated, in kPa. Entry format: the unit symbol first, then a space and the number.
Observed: kPa 120
